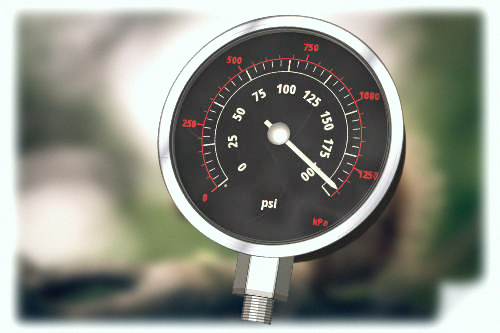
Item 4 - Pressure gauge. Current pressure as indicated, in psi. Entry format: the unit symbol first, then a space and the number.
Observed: psi 195
